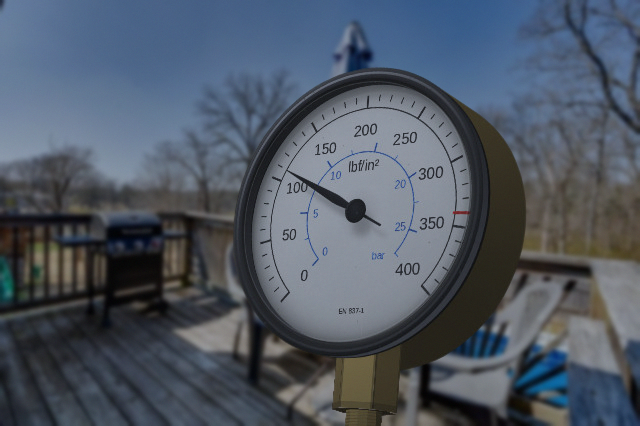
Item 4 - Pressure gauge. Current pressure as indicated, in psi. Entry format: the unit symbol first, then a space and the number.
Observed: psi 110
